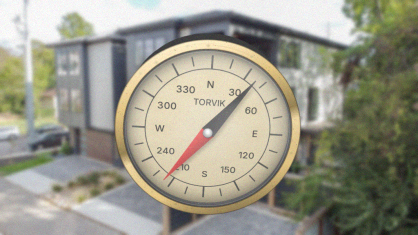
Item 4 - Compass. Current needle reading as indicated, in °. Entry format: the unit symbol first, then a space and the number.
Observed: ° 217.5
